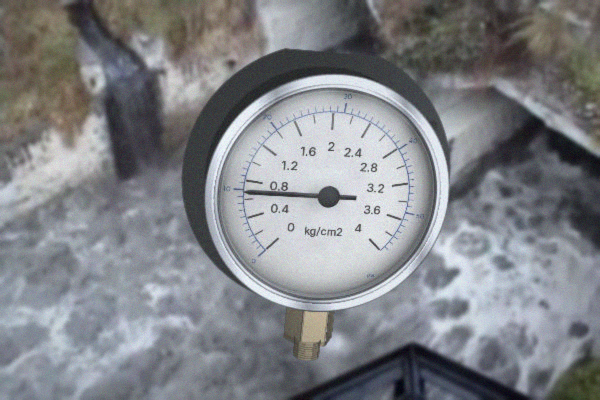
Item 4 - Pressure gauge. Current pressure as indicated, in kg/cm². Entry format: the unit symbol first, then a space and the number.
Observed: kg/cm² 0.7
